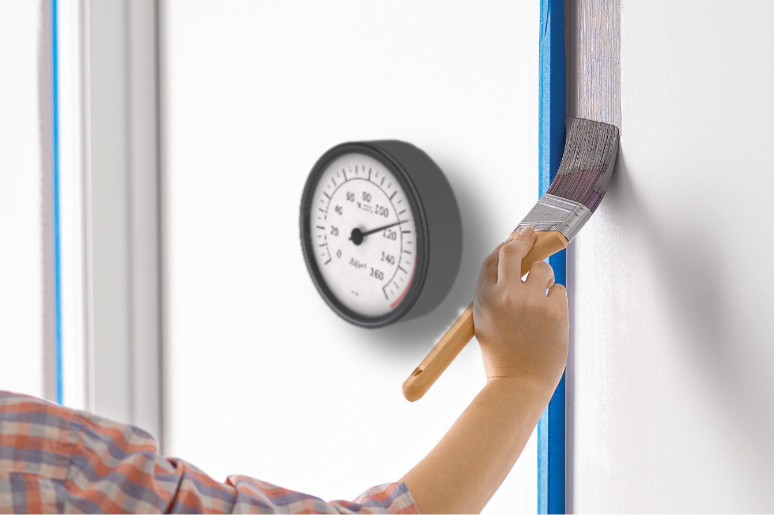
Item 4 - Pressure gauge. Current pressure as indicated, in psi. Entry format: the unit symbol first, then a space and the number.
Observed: psi 115
